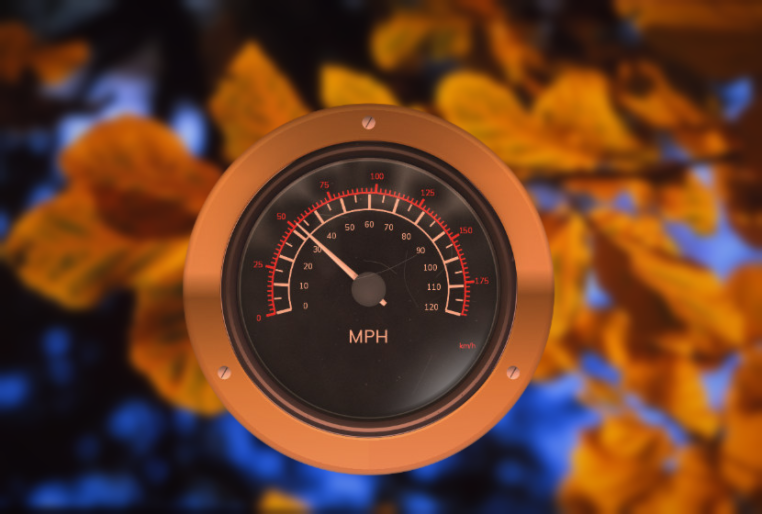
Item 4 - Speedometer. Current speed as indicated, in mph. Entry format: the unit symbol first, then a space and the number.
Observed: mph 32.5
